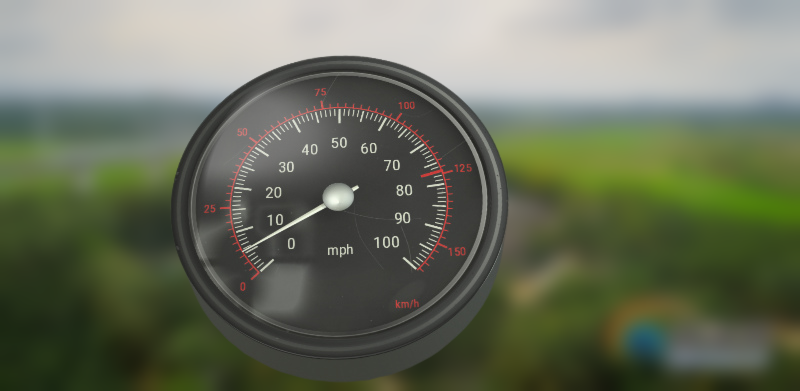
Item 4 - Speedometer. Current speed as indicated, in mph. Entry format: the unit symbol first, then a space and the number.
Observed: mph 5
